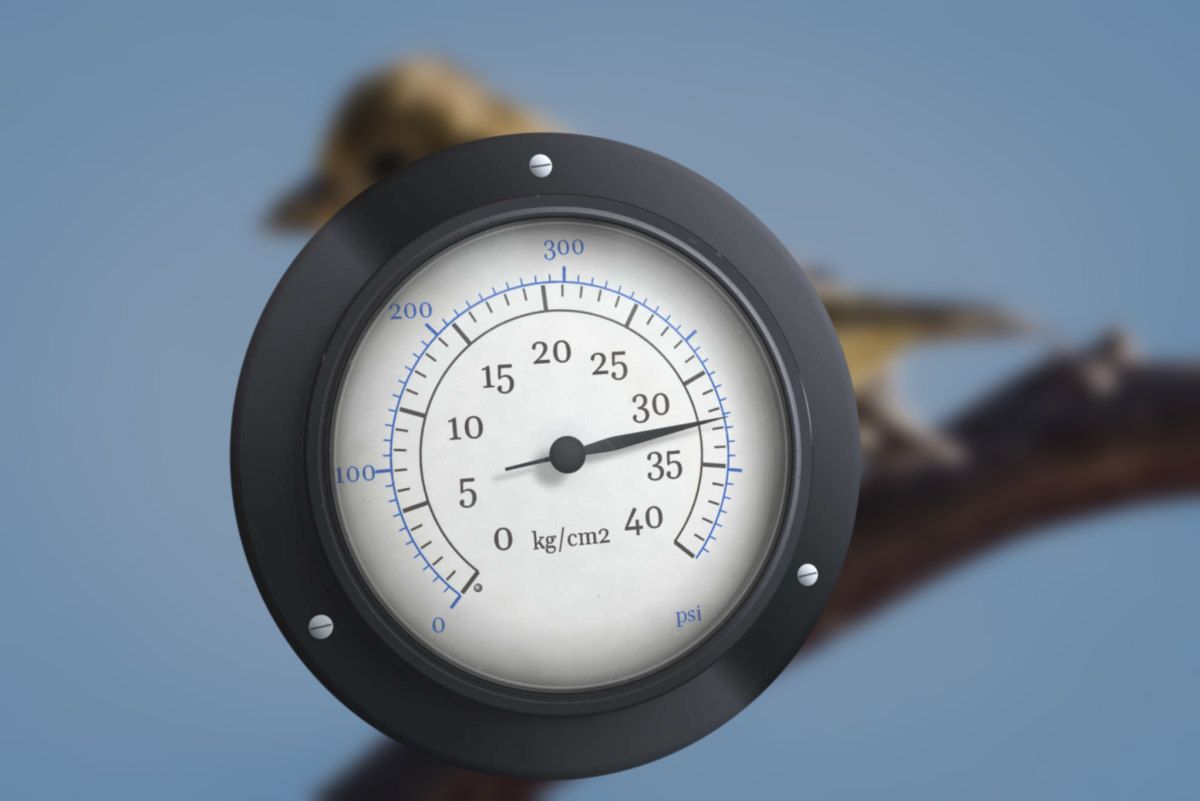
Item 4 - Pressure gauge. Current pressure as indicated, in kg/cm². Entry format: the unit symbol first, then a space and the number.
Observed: kg/cm² 32.5
